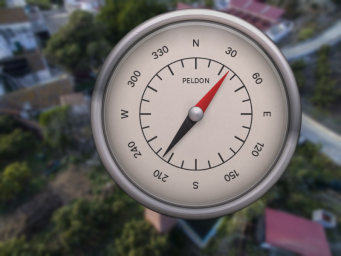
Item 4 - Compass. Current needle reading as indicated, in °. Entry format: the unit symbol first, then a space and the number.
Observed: ° 37.5
